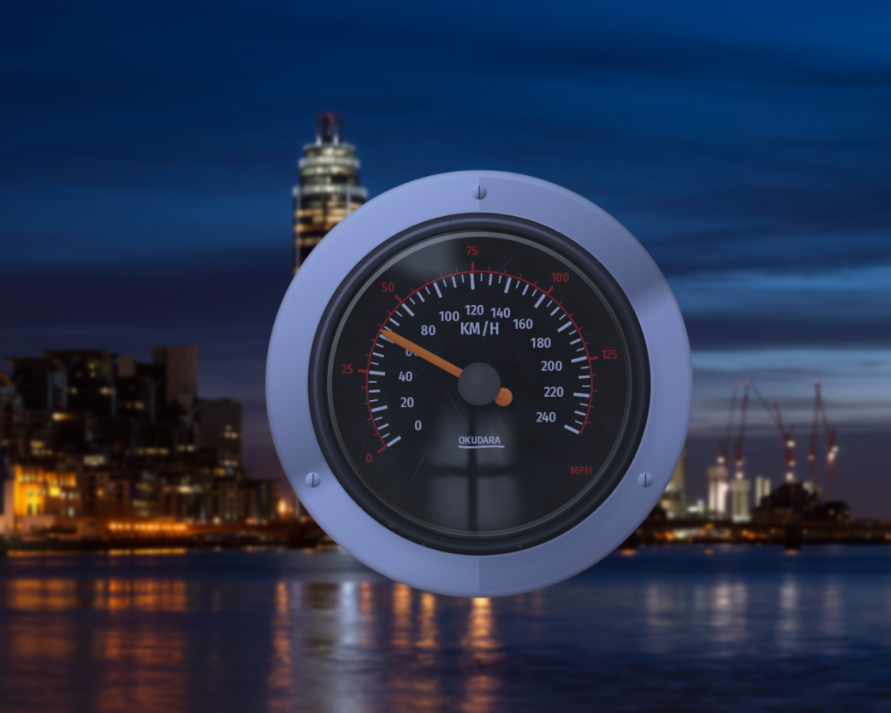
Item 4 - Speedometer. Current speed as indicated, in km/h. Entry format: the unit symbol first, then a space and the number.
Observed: km/h 62.5
